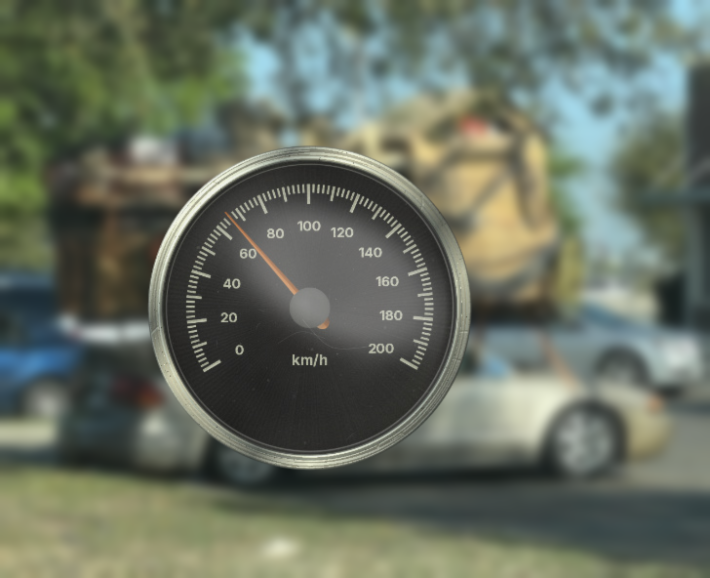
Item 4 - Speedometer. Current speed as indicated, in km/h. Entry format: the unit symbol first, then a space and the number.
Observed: km/h 66
